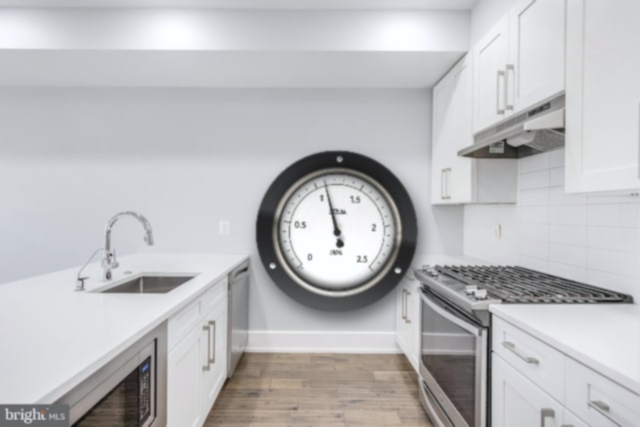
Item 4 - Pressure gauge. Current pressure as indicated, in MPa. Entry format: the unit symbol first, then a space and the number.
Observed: MPa 1.1
